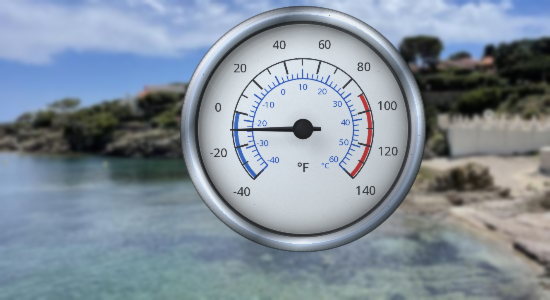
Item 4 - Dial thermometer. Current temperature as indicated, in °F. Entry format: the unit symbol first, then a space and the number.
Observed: °F -10
